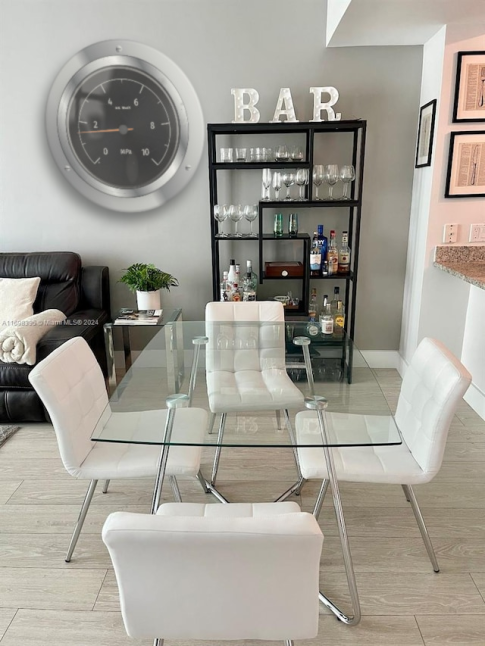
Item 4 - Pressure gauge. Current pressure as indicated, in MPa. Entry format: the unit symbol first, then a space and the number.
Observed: MPa 1.5
